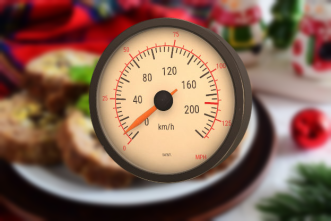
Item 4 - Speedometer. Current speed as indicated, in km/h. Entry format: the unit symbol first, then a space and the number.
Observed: km/h 8
